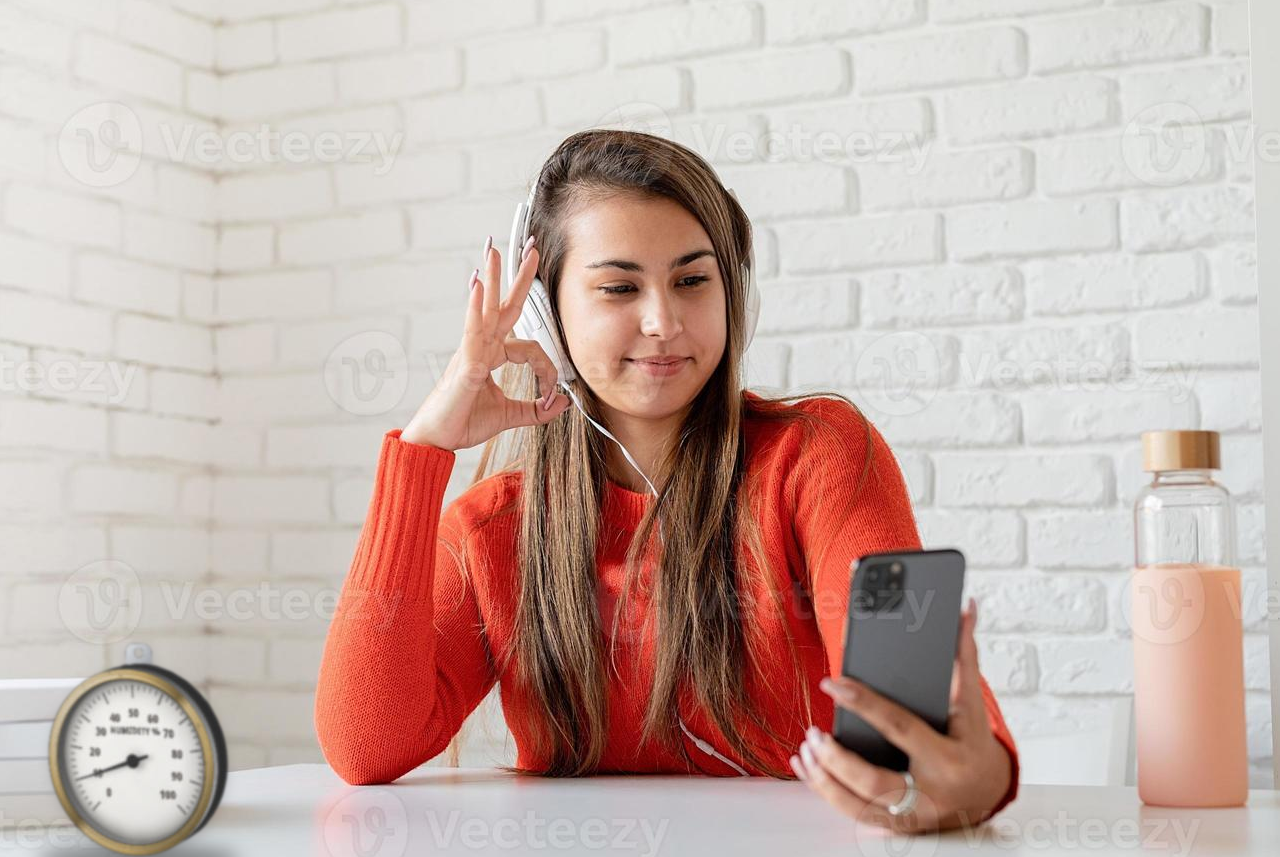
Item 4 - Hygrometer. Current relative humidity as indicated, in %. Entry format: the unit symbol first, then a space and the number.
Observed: % 10
